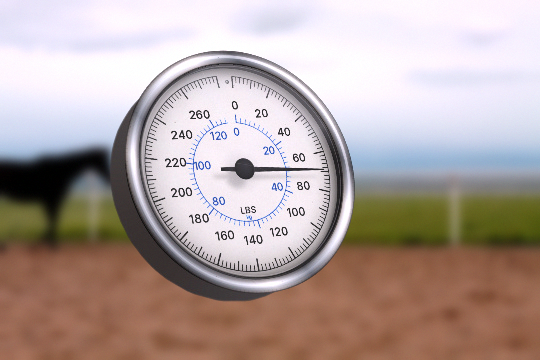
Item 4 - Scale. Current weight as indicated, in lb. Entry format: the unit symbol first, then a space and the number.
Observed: lb 70
